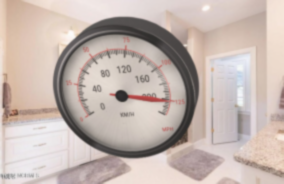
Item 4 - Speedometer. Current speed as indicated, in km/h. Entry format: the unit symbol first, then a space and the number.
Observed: km/h 200
